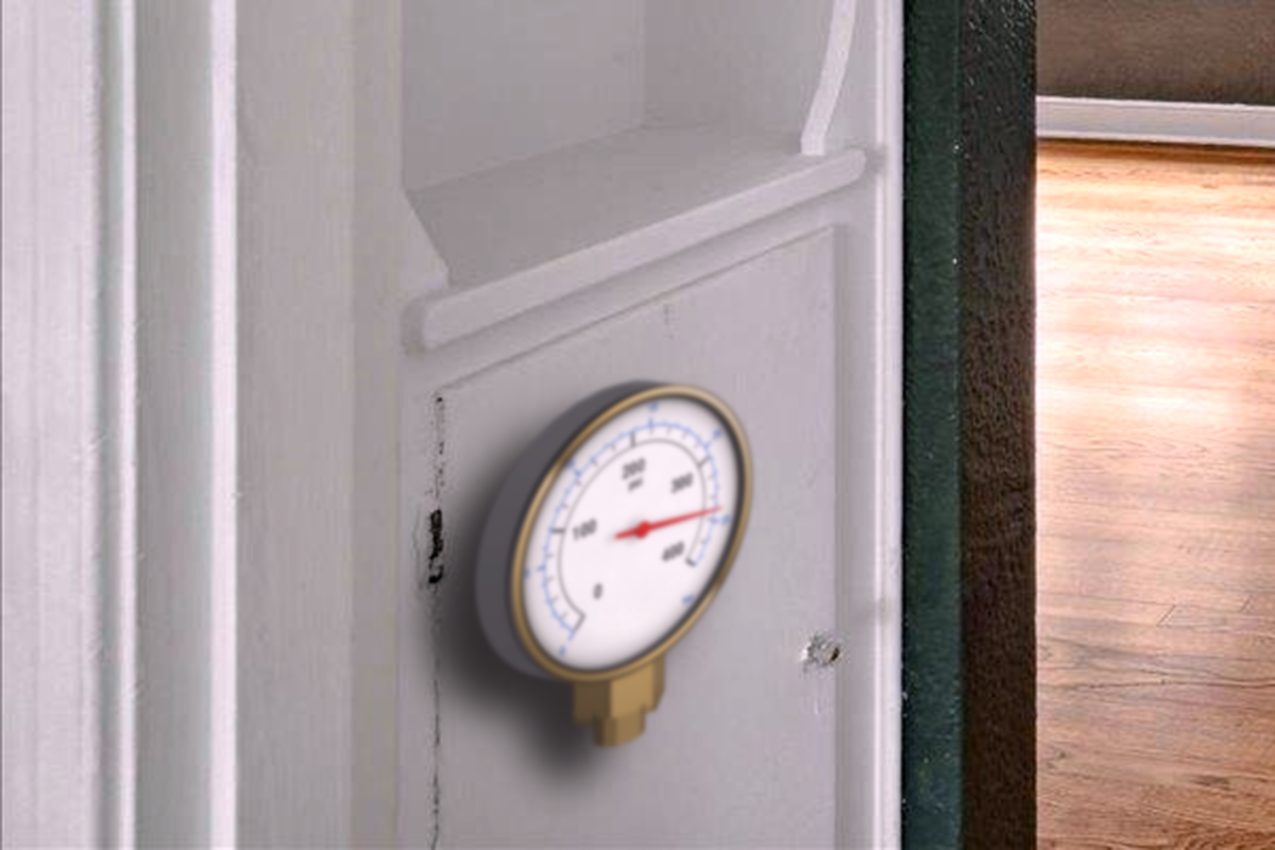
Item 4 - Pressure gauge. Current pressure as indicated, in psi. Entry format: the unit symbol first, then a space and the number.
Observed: psi 350
